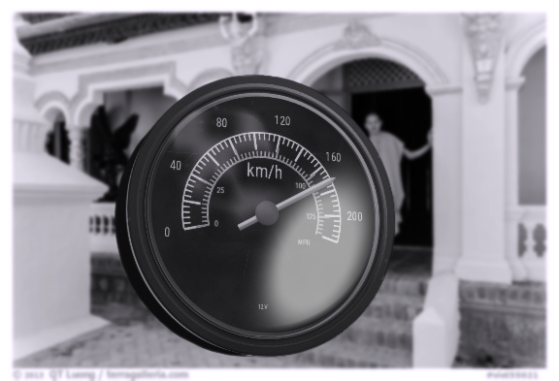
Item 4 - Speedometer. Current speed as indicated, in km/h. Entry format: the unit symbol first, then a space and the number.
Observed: km/h 172
